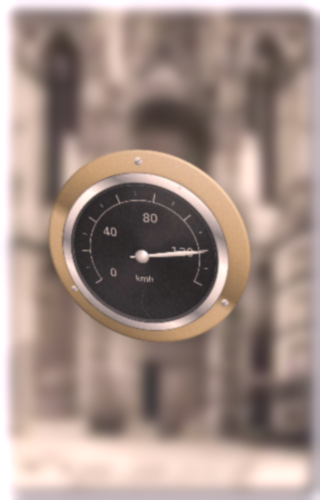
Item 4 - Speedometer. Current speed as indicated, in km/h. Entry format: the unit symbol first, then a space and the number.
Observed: km/h 120
